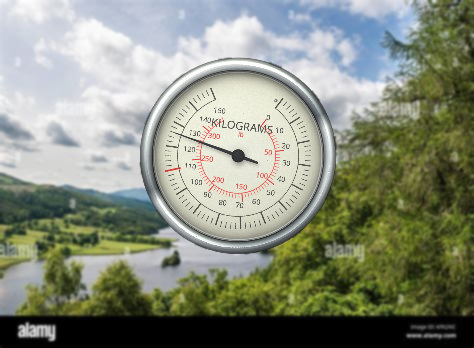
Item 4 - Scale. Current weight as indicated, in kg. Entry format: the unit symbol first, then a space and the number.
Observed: kg 126
